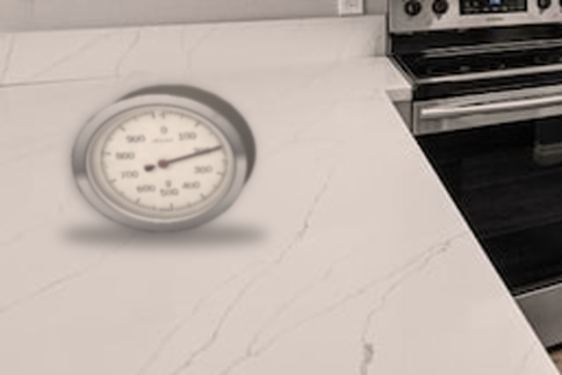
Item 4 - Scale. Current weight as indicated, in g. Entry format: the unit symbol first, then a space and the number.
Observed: g 200
